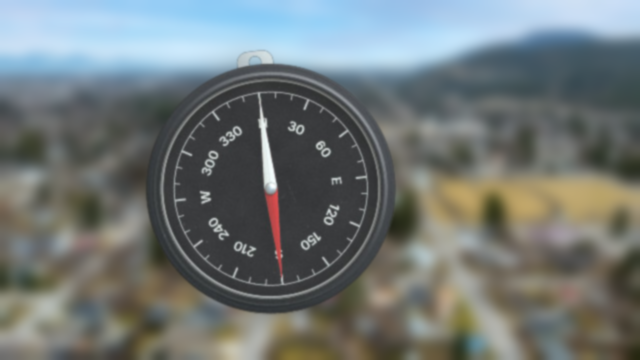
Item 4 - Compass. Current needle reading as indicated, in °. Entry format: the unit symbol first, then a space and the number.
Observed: ° 180
